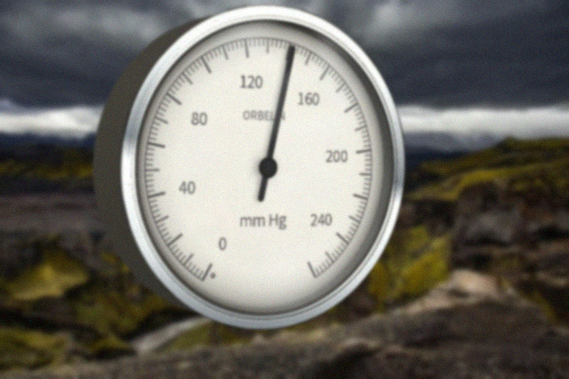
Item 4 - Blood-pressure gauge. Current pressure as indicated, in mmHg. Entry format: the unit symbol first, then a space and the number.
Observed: mmHg 140
